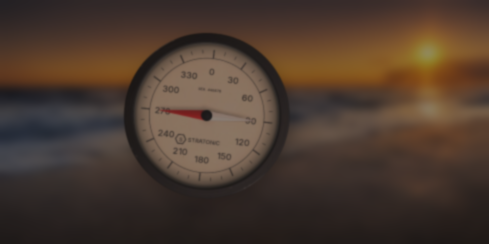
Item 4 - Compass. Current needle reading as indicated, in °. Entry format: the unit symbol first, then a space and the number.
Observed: ° 270
